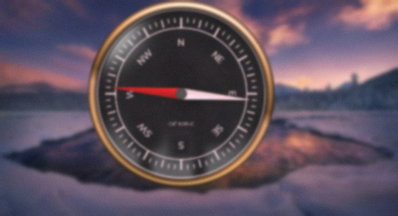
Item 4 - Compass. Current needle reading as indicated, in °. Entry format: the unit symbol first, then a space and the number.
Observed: ° 275
